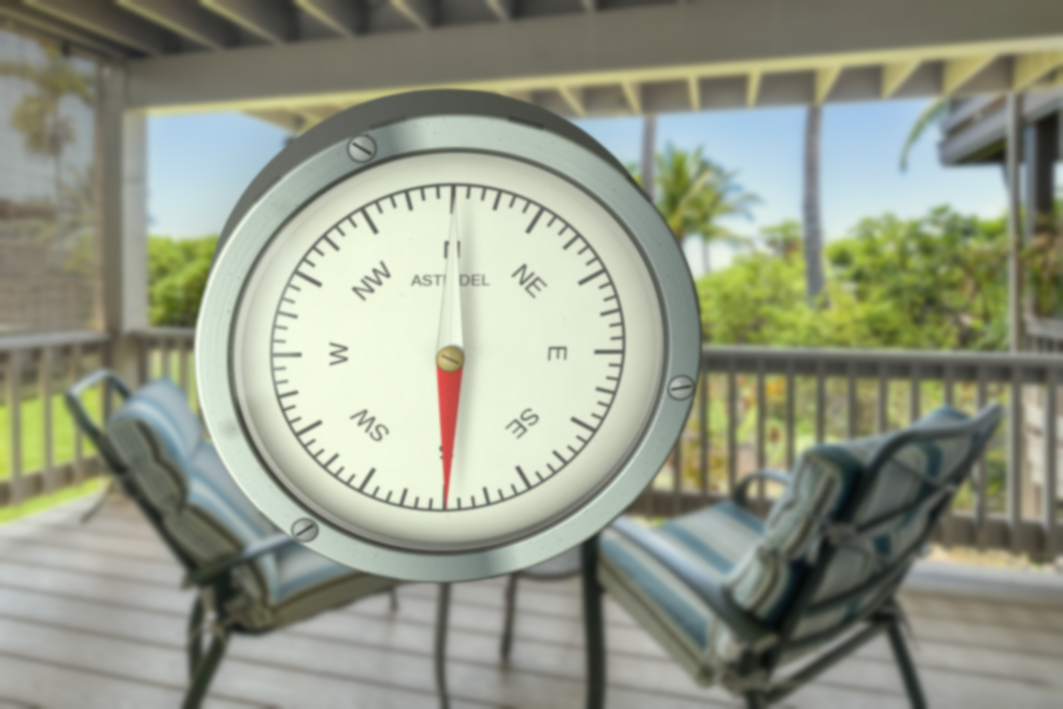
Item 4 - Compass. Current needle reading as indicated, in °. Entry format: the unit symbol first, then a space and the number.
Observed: ° 180
